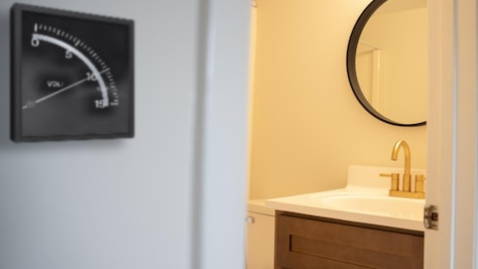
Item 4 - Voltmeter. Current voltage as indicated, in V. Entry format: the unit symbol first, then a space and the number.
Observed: V 10
